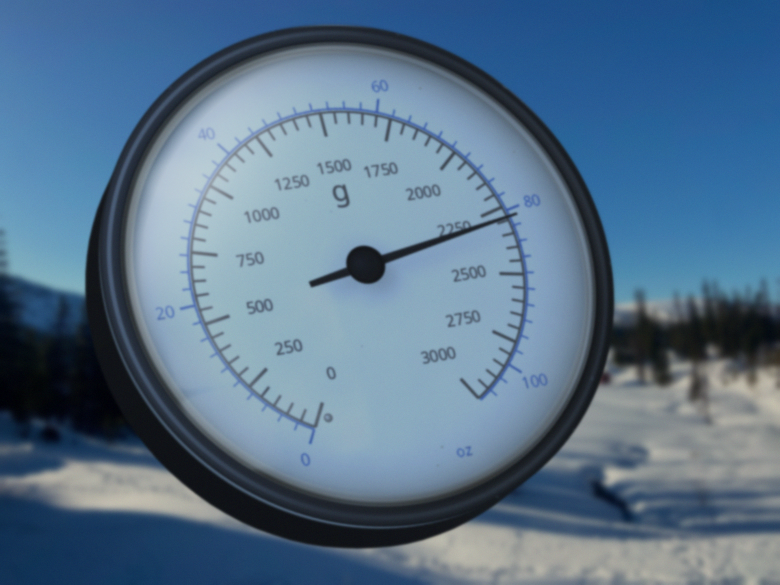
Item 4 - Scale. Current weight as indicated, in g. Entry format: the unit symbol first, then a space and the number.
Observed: g 2300
